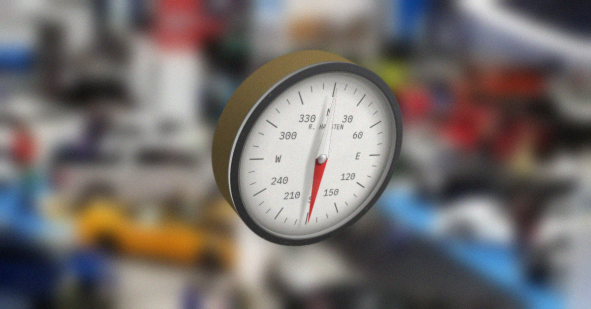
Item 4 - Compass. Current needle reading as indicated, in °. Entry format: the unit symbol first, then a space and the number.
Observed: ° 180
